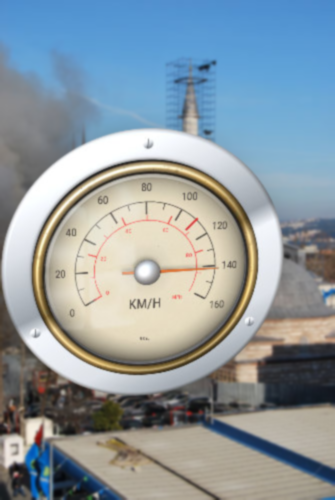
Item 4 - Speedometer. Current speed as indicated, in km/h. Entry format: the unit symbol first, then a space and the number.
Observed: km/h 140
